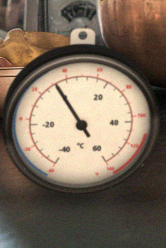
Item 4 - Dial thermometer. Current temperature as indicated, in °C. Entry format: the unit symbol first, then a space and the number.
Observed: °C 0
